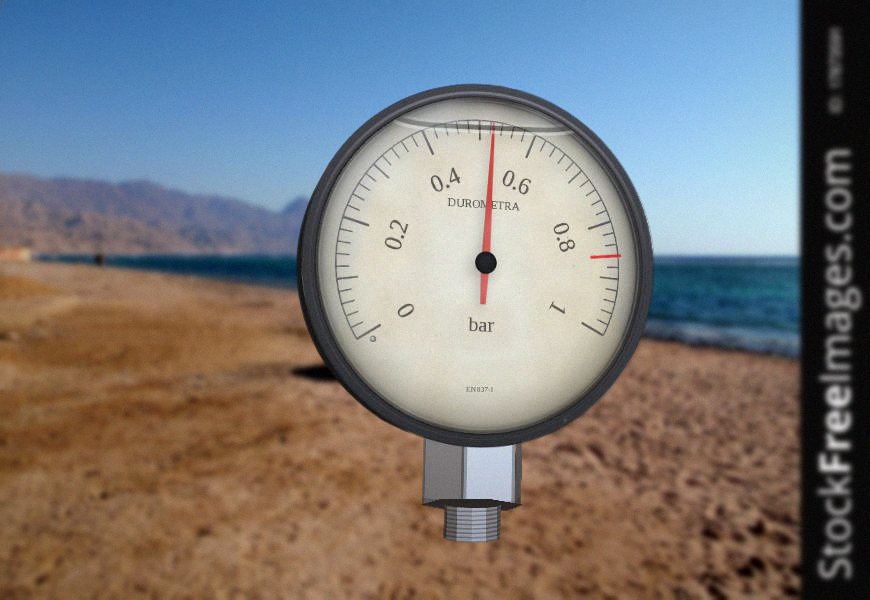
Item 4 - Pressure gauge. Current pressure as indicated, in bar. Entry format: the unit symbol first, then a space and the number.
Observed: bar 0.52
